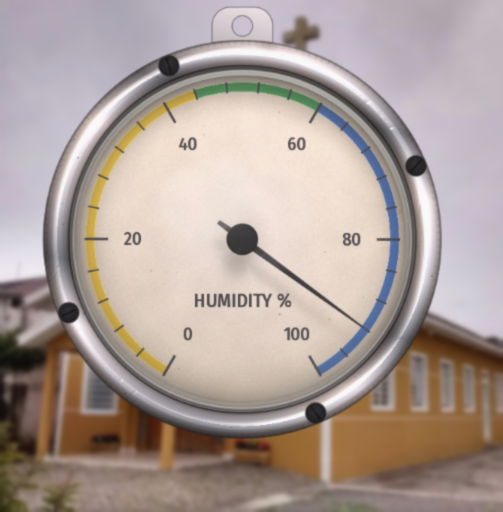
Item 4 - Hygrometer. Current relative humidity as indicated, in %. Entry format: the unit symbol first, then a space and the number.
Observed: % 92
